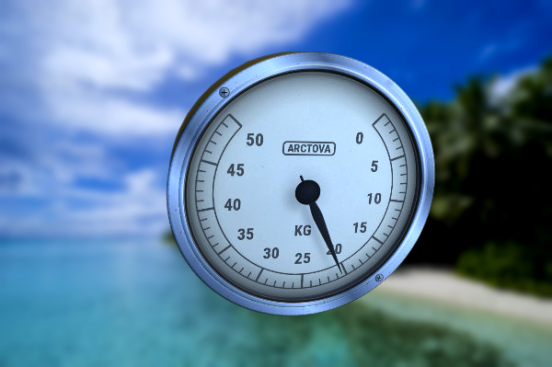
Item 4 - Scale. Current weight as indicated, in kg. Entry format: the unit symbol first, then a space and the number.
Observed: kg 20.5
